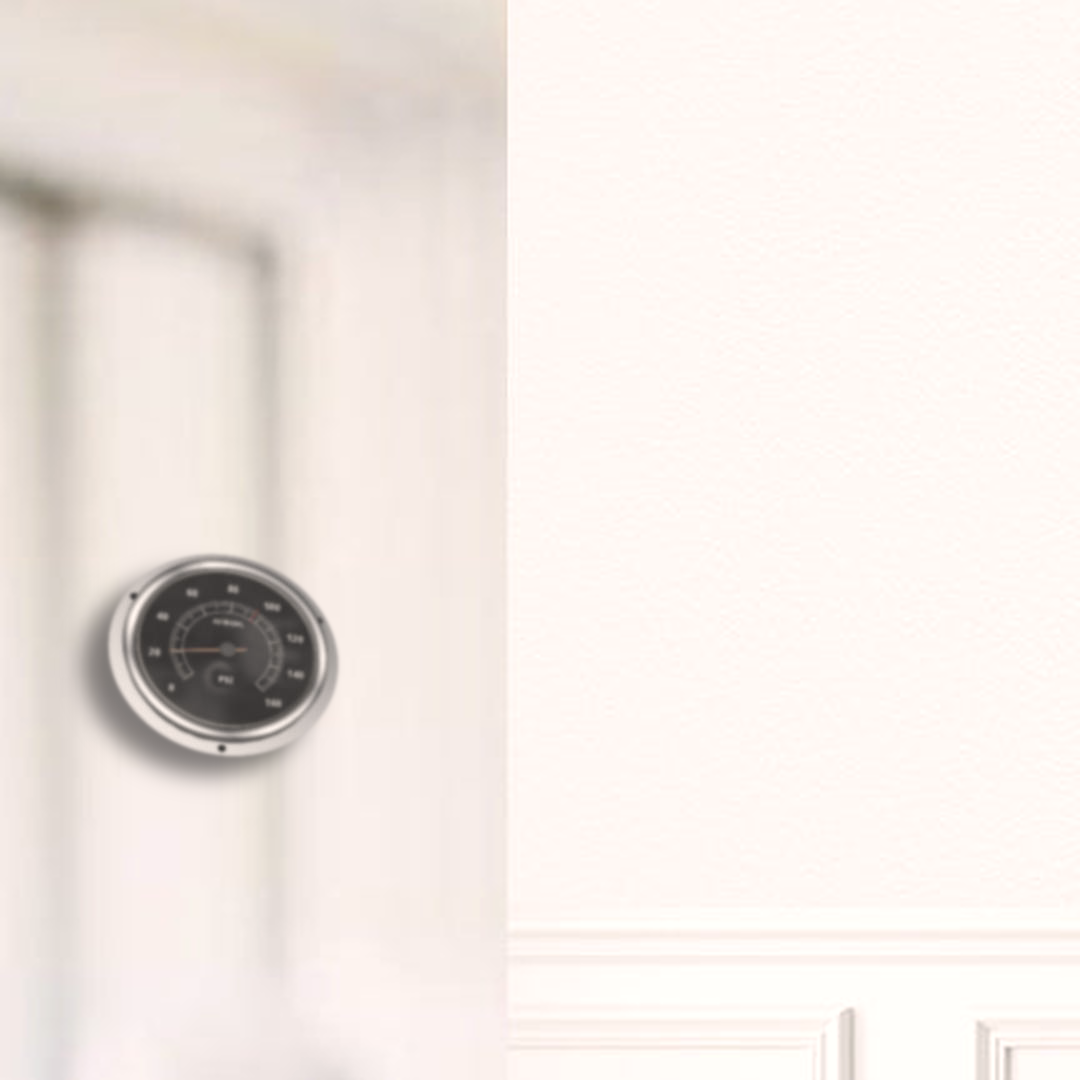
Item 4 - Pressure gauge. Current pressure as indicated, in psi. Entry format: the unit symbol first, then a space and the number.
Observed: psi 20
